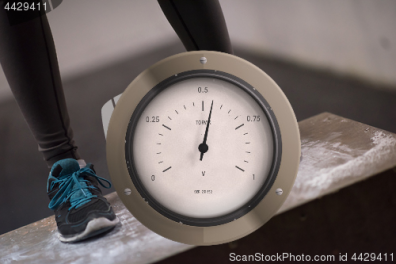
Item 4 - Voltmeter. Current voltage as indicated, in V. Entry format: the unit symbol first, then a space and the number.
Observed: V 0.55
